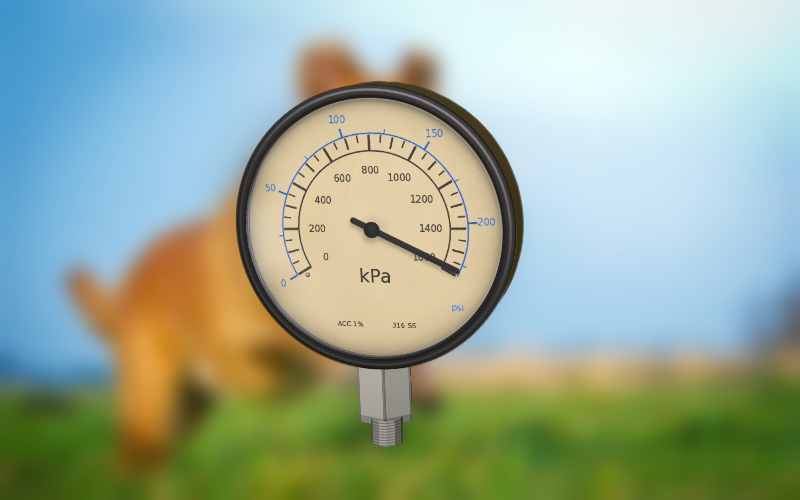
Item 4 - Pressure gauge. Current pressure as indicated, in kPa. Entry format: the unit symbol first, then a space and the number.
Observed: kPa 1575
